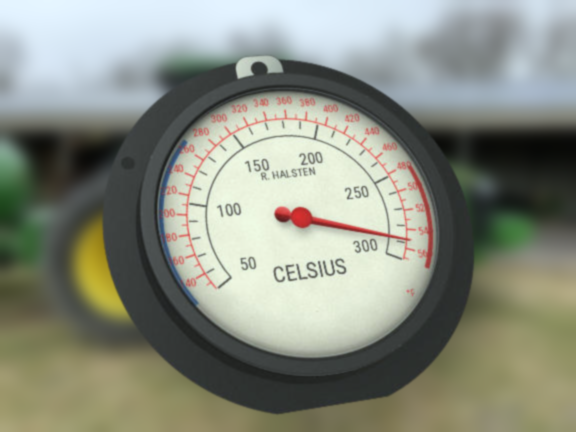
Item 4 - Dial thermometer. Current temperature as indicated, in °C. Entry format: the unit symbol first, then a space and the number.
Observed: °C 290
